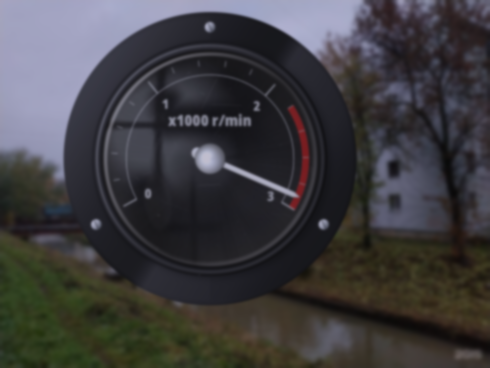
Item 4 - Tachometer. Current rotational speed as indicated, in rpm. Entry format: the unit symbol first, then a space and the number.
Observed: rpm 2900
